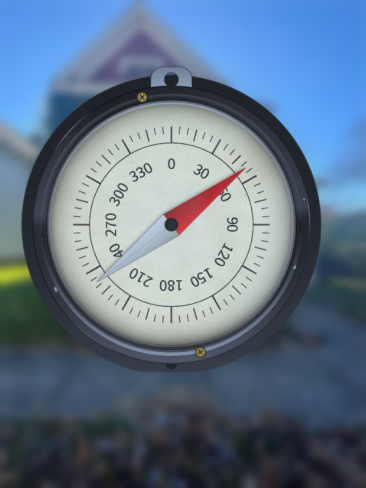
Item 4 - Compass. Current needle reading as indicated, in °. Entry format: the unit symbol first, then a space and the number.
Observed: ° 52.5
